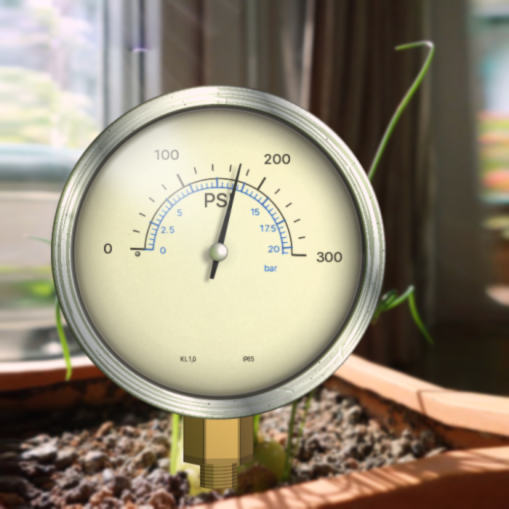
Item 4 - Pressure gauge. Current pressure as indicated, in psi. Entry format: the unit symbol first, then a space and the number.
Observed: psi 170
